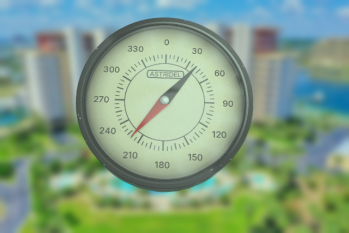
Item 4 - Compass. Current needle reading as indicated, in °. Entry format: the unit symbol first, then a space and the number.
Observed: ° 220
